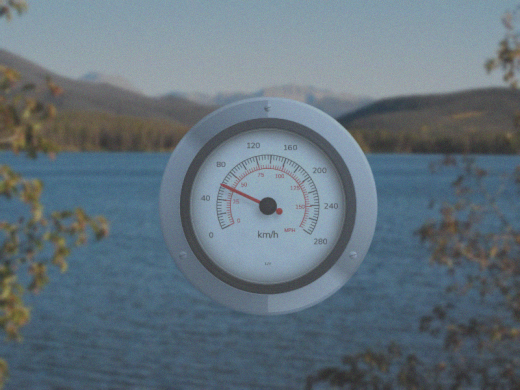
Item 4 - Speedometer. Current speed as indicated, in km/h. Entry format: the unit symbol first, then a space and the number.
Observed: km/h 60
